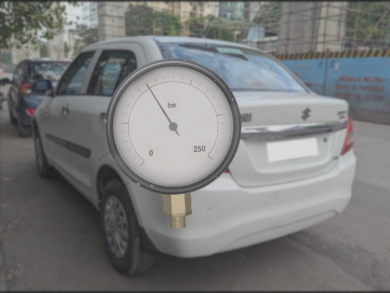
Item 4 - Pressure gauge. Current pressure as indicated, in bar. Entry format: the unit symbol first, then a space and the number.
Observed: bar 100
